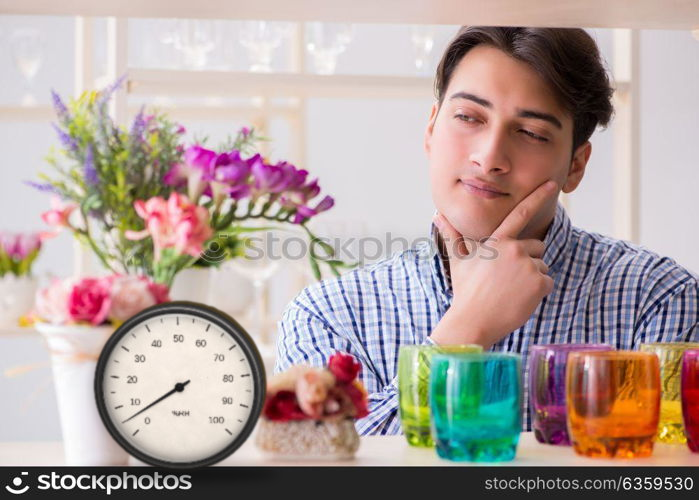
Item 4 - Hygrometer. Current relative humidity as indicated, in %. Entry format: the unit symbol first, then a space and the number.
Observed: % 5
